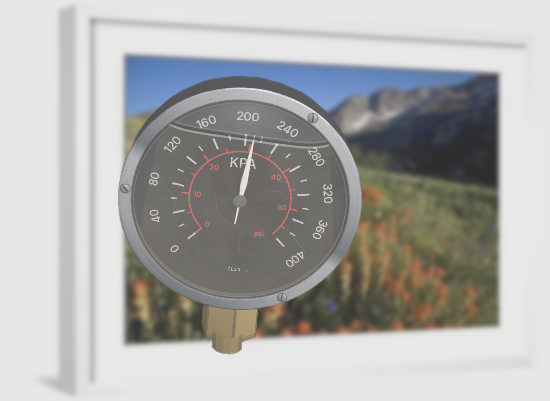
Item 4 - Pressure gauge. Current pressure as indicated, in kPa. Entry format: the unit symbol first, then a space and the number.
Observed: kPa 210
